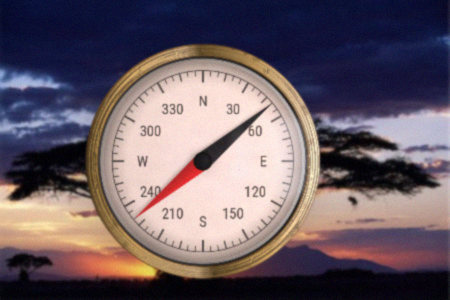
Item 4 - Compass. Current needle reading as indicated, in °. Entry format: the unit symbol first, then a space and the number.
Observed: ° 230
